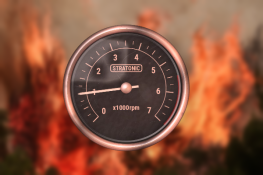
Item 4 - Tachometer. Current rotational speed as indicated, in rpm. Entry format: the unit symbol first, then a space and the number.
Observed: rpm 1000
